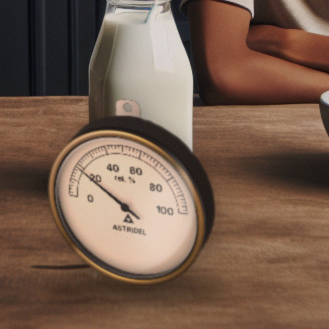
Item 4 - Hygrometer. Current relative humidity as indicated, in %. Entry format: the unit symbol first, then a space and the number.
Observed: % 20
